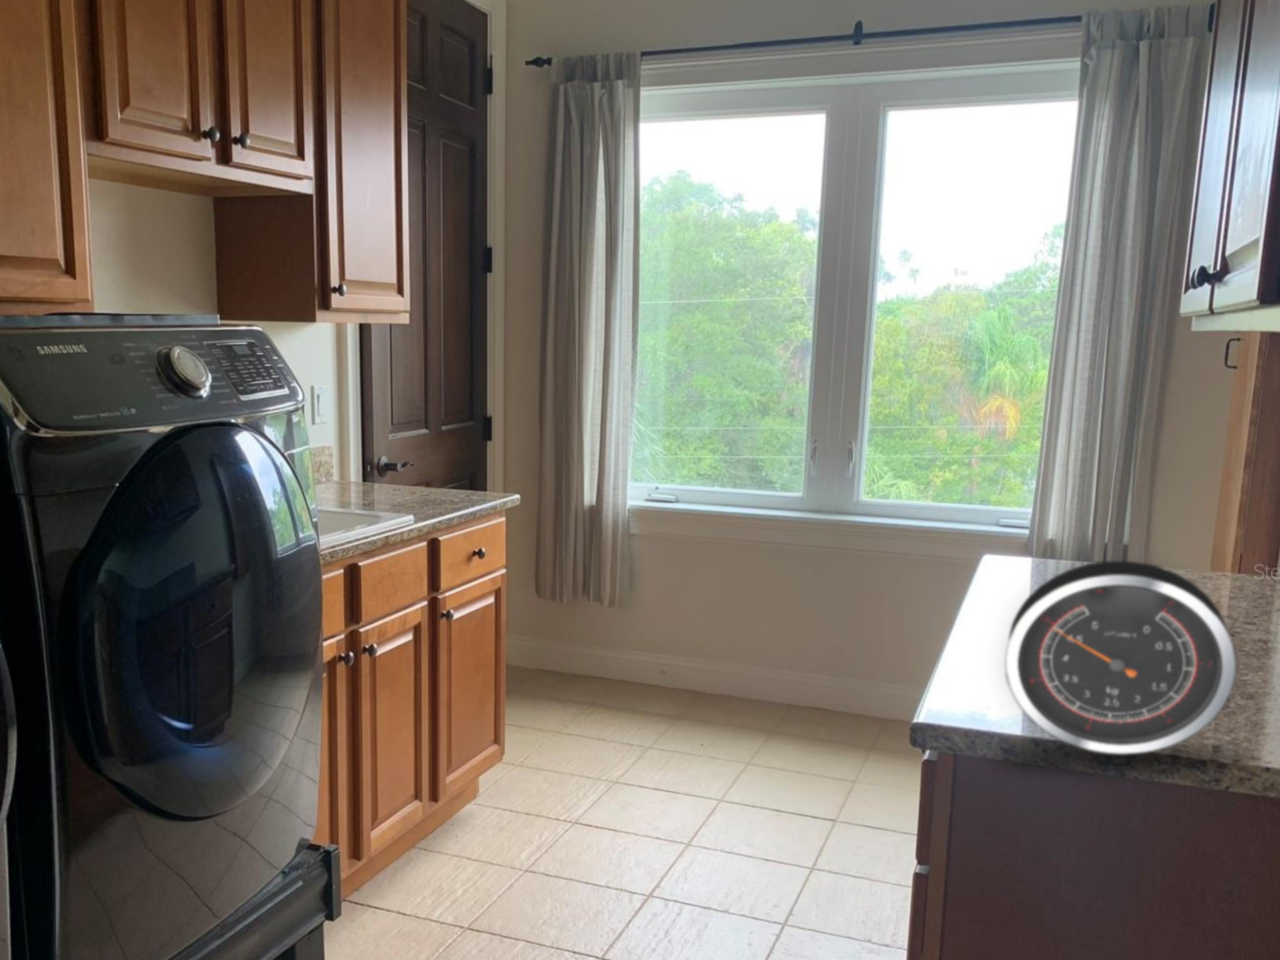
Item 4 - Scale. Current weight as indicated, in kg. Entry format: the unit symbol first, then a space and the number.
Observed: kg 4.5
